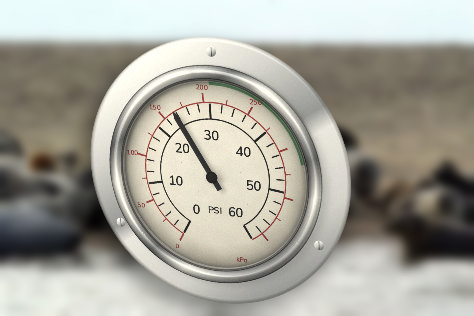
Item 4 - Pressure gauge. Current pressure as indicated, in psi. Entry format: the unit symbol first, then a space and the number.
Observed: psi 24
